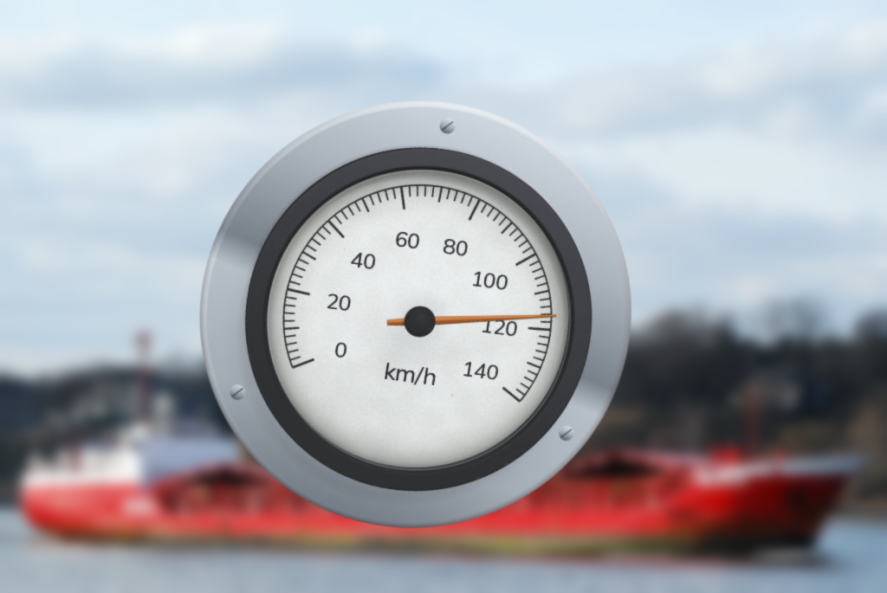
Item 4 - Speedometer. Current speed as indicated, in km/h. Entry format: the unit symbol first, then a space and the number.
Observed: km/h 116
